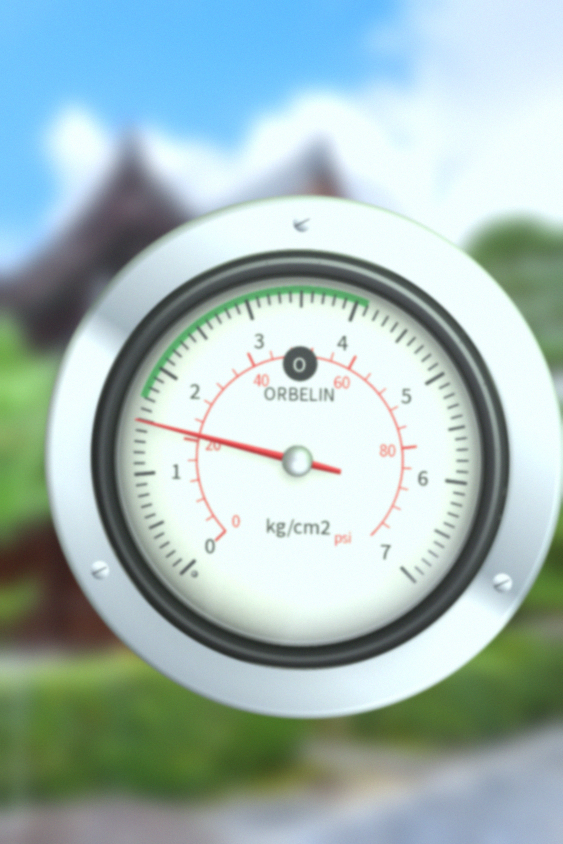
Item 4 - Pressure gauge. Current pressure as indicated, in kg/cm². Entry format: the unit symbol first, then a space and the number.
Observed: kg/cm² 1.5
